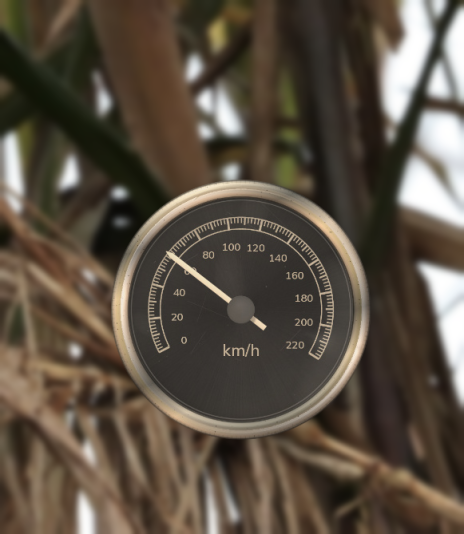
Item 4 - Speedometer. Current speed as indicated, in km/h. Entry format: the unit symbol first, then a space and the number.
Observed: km/h 60
